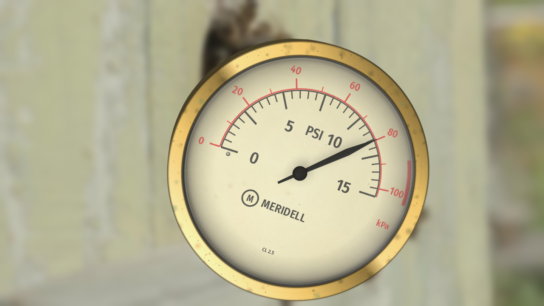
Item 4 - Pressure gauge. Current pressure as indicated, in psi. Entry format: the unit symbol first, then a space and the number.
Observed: psi 11.5
